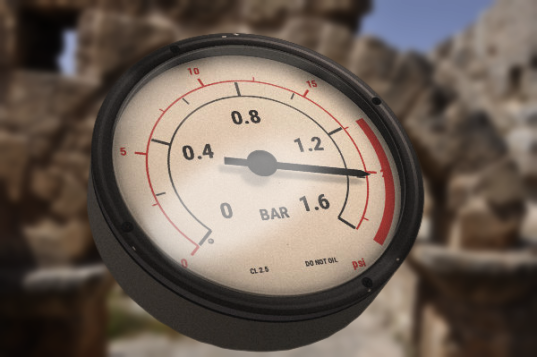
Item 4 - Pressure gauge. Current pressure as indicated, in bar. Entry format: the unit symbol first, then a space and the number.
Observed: bar 1.4
